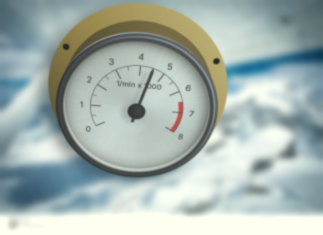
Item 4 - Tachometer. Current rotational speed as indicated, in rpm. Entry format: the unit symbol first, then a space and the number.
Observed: rpm 4500
